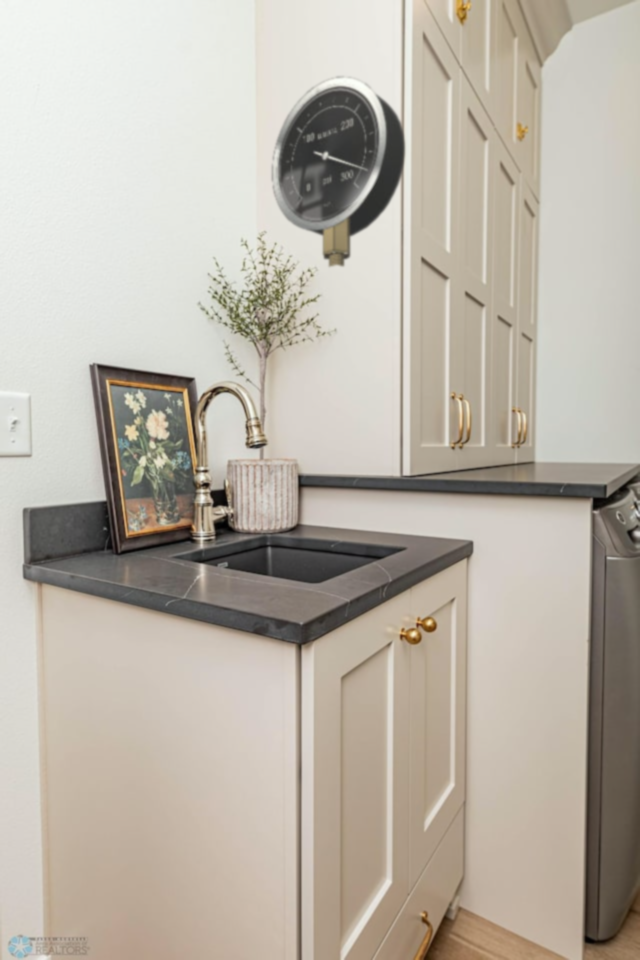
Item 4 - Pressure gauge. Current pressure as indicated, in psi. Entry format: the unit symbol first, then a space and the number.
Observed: psi 280
